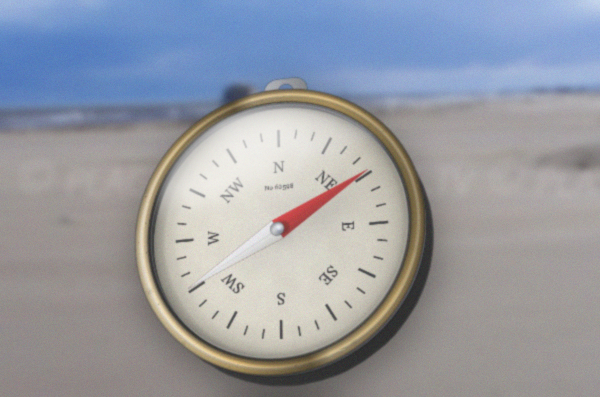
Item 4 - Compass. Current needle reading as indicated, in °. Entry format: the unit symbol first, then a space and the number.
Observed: ° 60
